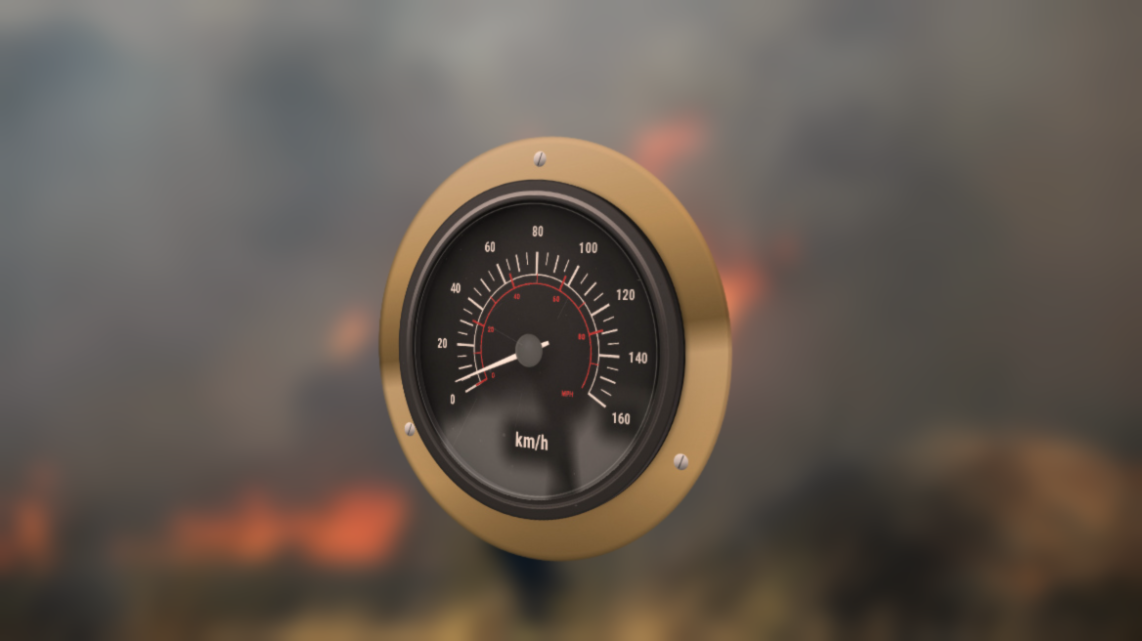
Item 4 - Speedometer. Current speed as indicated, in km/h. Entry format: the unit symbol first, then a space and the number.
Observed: km/h 5
